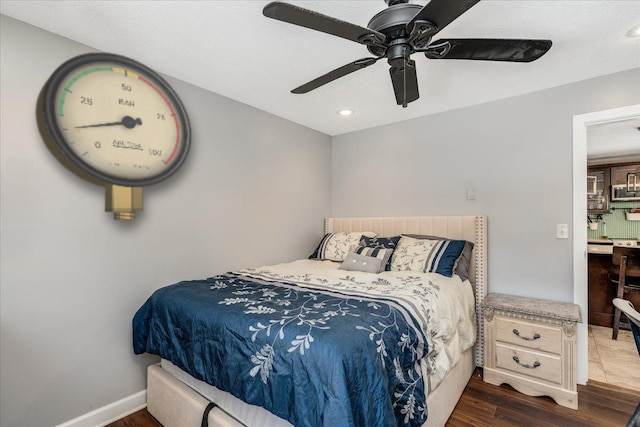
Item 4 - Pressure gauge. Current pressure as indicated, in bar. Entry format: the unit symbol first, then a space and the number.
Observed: bar 10
